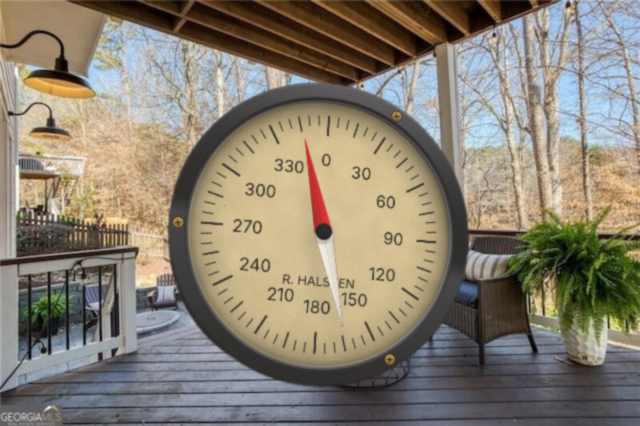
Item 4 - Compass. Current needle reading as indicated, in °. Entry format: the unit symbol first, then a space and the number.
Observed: ° 345
